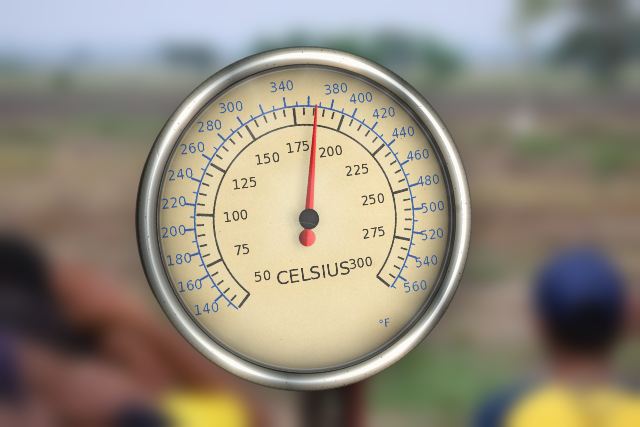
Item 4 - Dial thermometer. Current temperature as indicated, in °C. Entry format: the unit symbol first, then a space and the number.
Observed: °C 185
